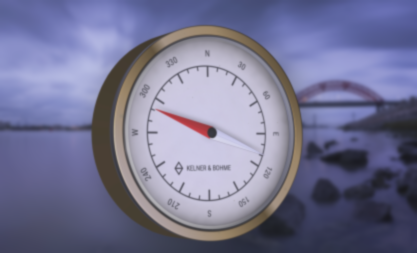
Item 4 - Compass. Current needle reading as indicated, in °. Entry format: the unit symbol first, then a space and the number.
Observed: ° 290
